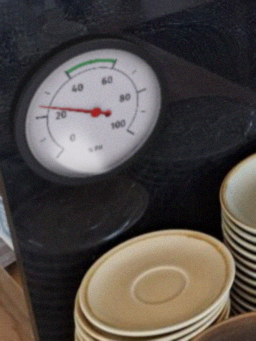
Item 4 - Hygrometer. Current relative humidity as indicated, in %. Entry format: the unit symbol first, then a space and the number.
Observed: % 25
